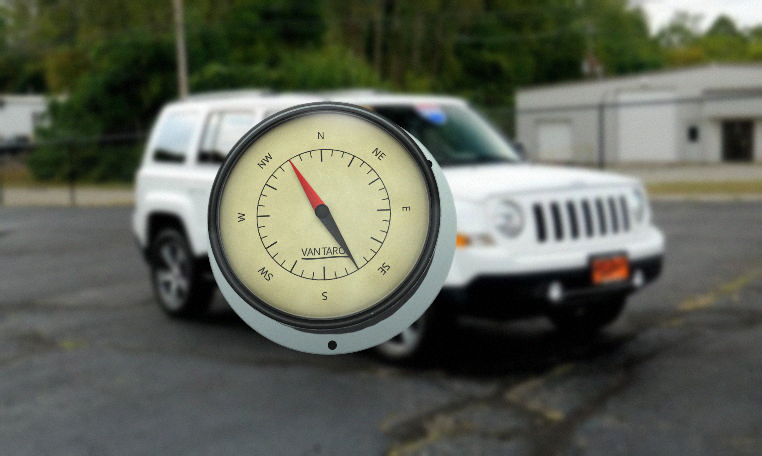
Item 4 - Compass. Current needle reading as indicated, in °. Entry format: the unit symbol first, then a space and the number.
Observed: ° 330
